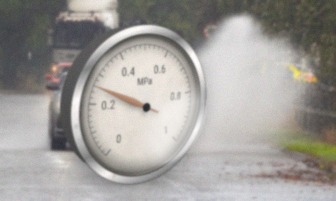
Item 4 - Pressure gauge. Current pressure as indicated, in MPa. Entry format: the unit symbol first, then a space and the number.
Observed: MPa 0.26
